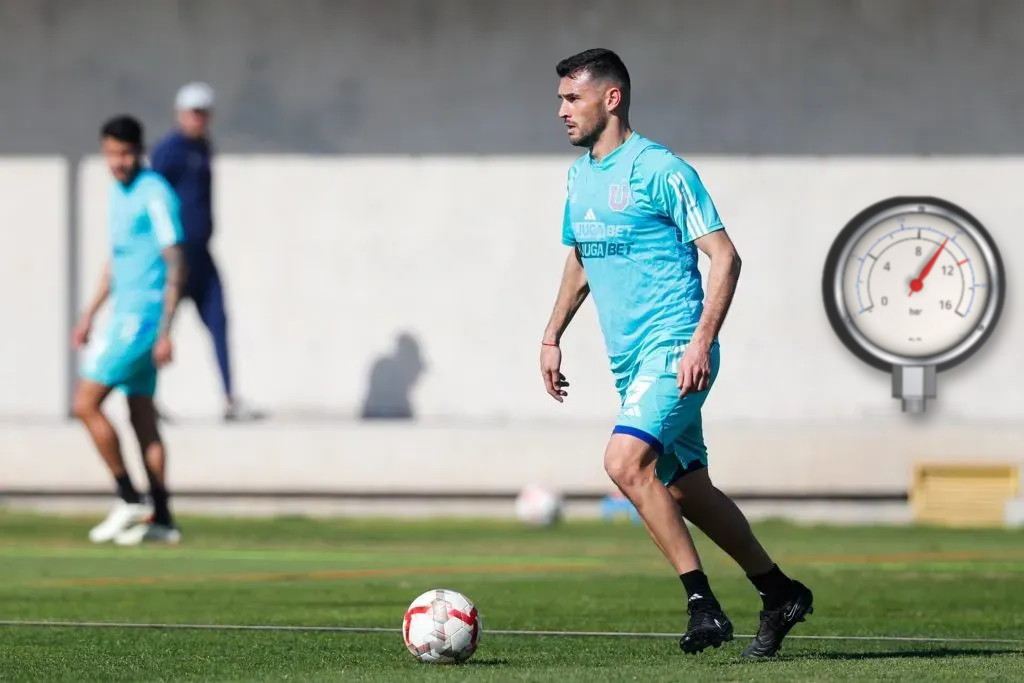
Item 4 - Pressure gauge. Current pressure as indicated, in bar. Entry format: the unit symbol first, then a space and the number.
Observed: bar 10
